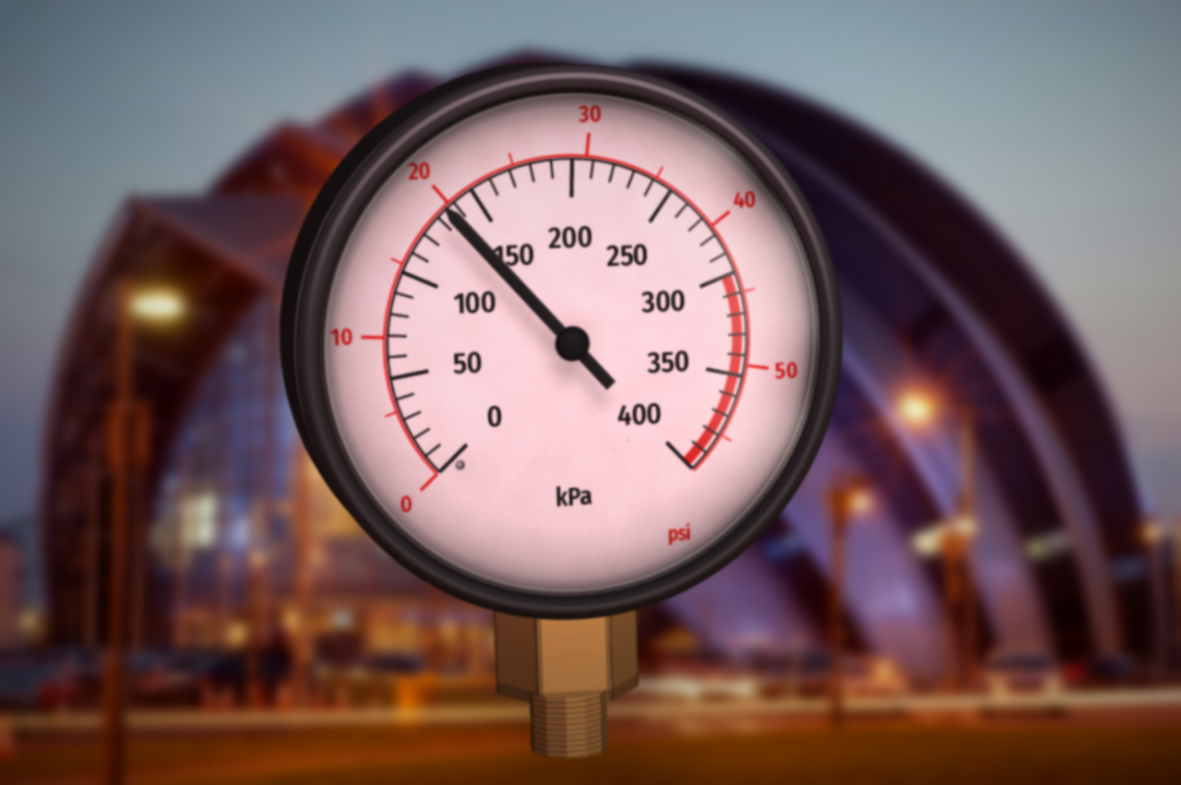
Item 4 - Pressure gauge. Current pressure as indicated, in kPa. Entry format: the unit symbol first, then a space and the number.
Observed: kPa 135
